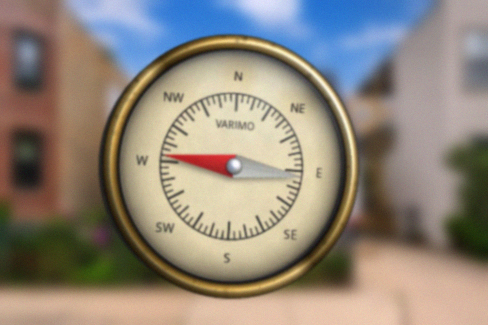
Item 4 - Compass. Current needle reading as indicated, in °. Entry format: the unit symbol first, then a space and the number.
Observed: ° 275
